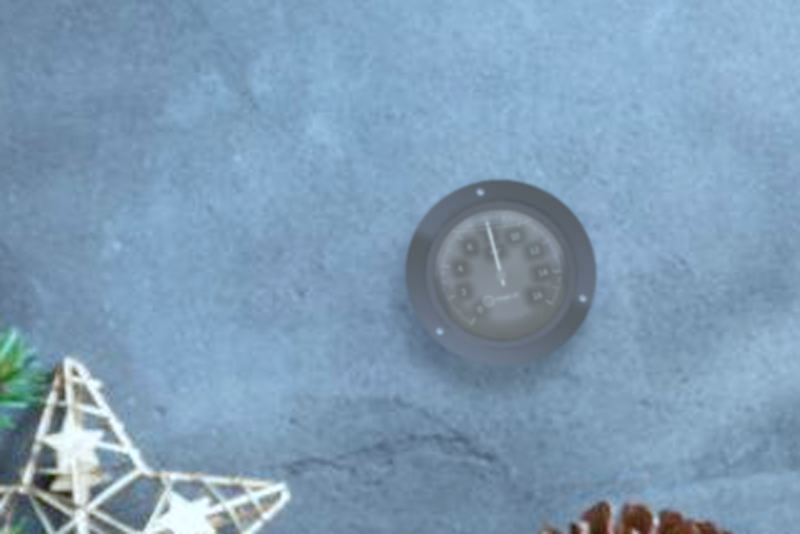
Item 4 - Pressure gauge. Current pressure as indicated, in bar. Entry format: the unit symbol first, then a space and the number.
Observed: bar 8
